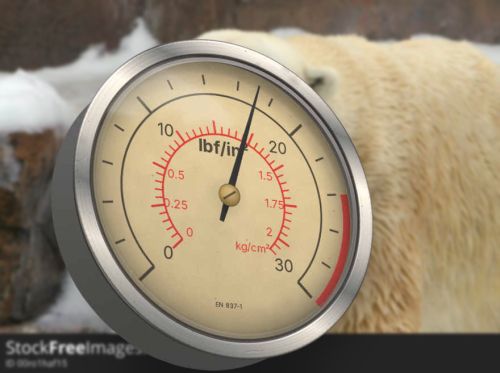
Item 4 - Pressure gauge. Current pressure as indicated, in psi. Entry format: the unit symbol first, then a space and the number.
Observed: psi 17
